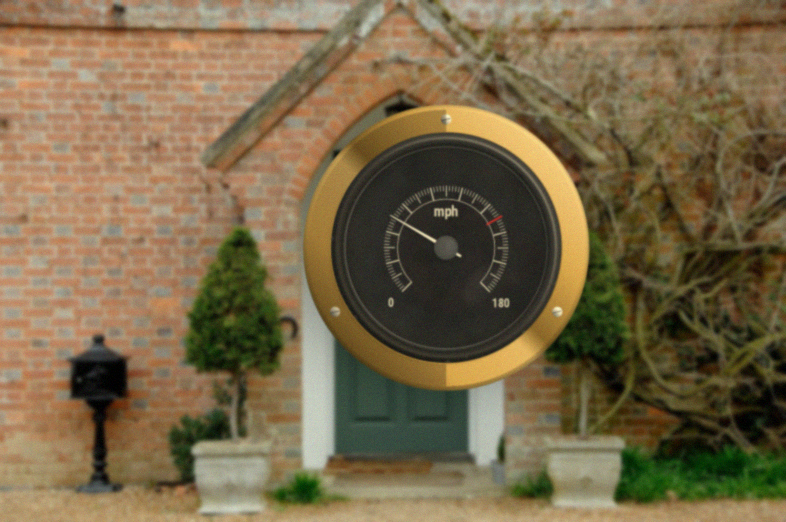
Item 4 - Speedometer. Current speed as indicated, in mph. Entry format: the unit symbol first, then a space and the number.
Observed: mph 50
